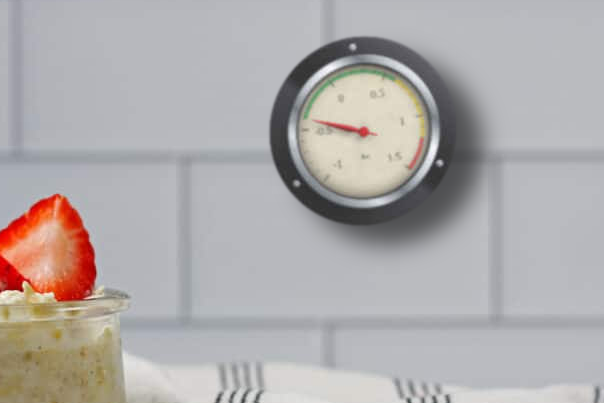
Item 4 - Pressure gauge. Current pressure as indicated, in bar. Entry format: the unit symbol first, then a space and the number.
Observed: bar -0.4
